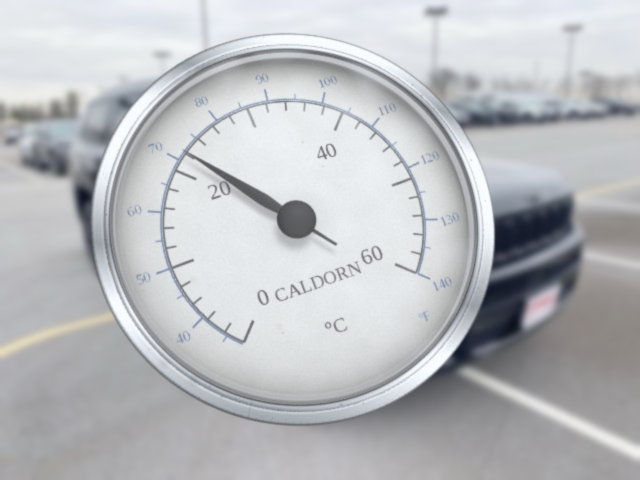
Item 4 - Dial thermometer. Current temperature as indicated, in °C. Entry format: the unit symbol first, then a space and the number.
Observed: °C 22
